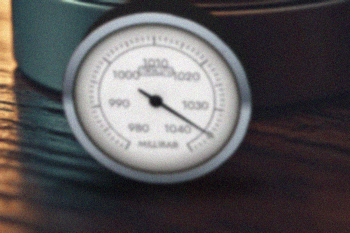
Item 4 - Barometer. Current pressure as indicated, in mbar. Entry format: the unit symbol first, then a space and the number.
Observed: mbar 1035
